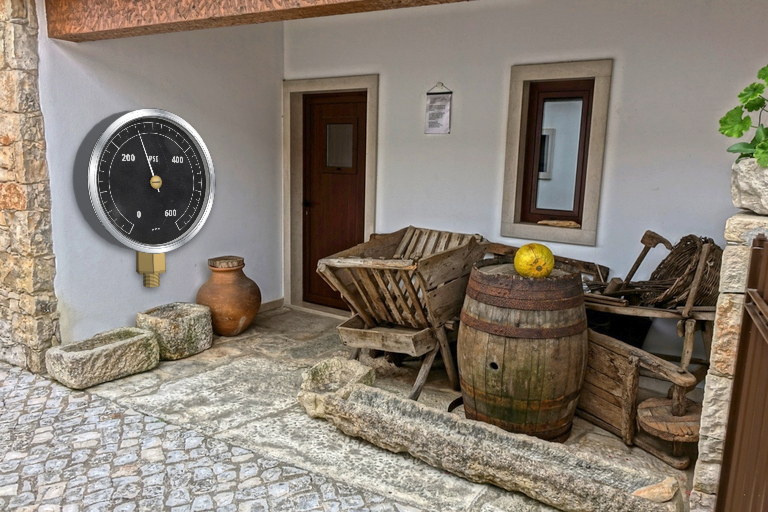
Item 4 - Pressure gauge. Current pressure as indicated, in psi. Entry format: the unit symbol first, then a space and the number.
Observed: psi 260
